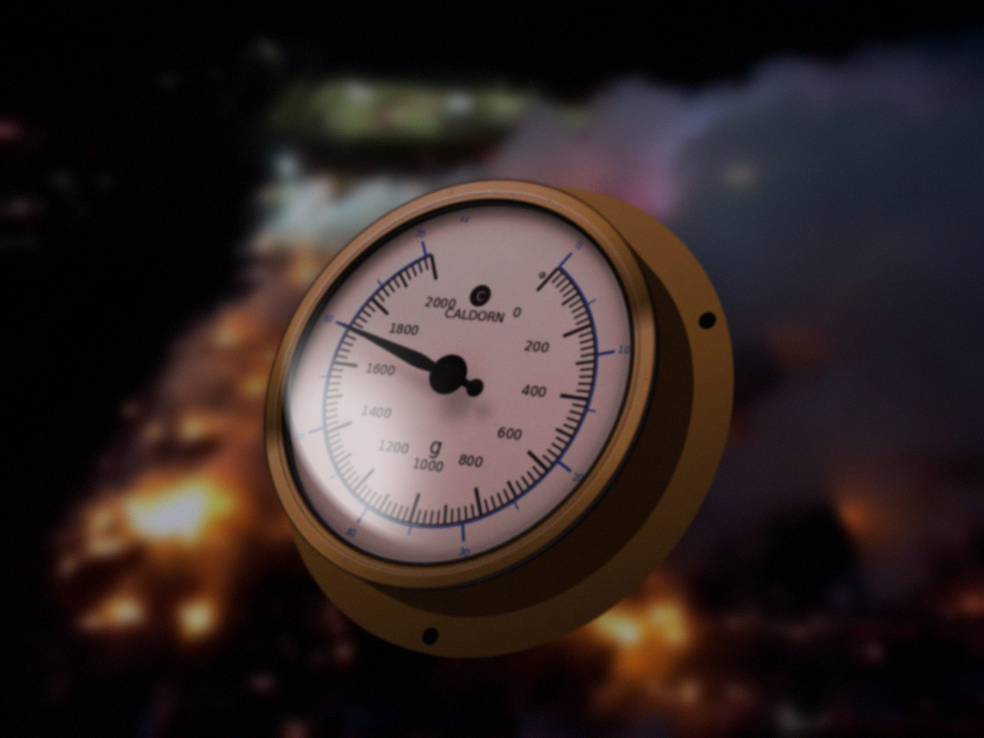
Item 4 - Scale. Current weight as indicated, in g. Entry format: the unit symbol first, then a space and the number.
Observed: g 1700
